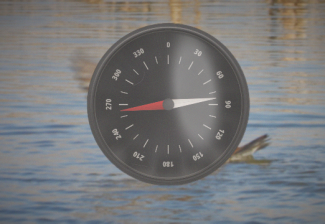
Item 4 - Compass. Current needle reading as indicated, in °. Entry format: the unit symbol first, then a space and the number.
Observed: ° 262.5
